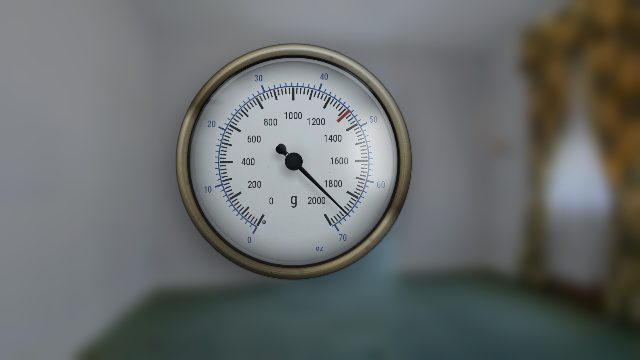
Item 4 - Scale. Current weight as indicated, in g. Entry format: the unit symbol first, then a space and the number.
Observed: g 1900
